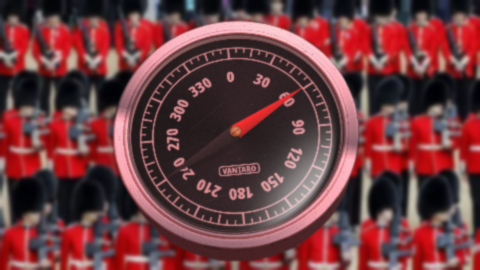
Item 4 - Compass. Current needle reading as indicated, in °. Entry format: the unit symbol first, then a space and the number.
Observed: ° 60
